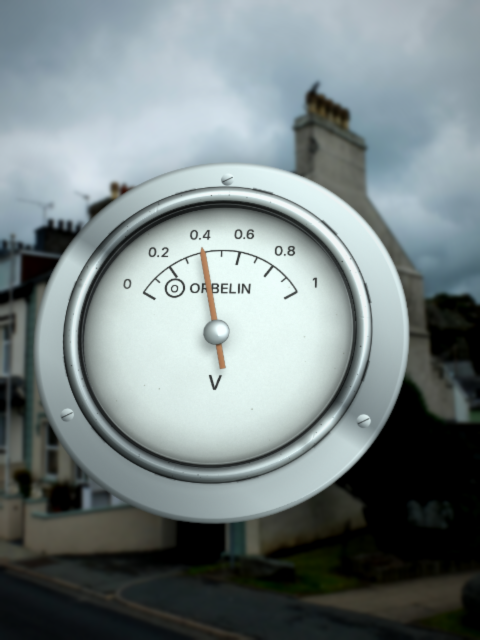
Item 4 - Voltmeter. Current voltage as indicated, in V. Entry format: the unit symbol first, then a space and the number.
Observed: V 0.4
